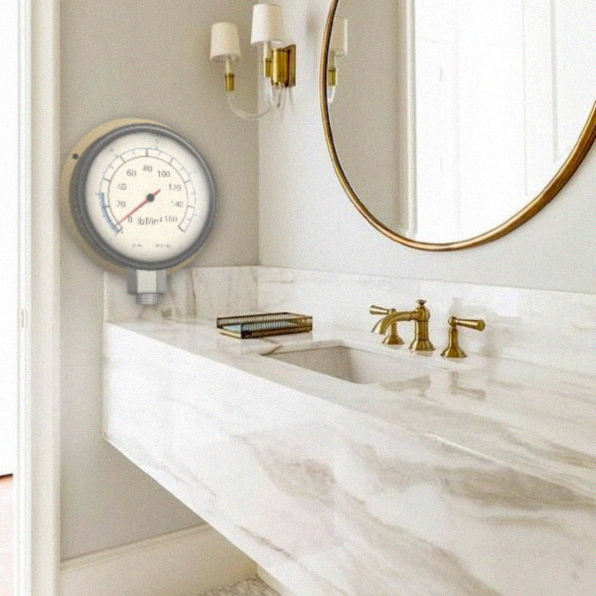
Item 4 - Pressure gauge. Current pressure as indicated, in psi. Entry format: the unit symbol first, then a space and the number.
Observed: psi 5
